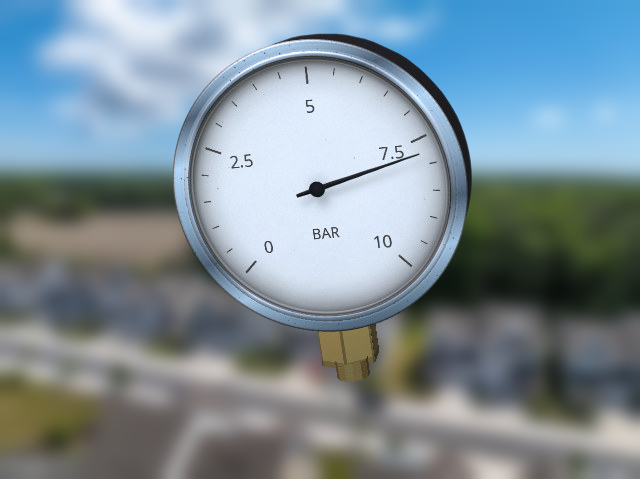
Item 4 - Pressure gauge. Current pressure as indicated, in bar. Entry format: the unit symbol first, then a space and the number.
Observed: bar 7.75
